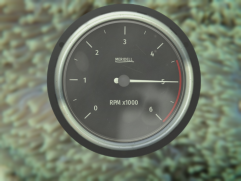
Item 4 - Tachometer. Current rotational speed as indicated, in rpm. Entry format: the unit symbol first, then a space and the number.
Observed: rpm 5000
